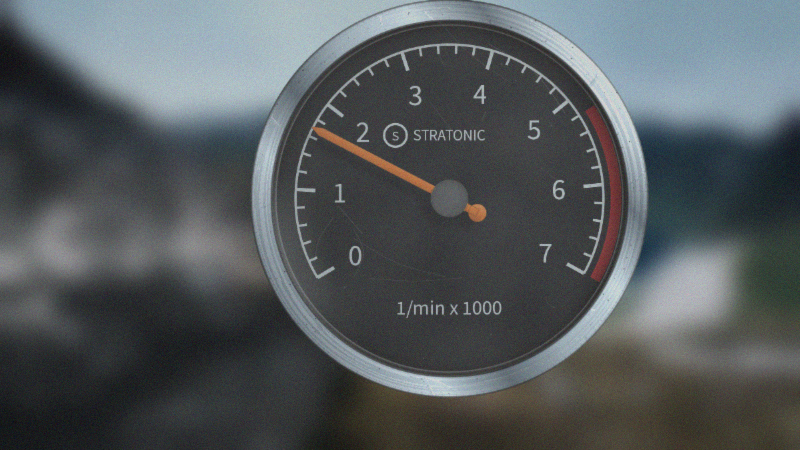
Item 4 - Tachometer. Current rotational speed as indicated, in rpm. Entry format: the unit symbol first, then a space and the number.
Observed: rpm 1700
